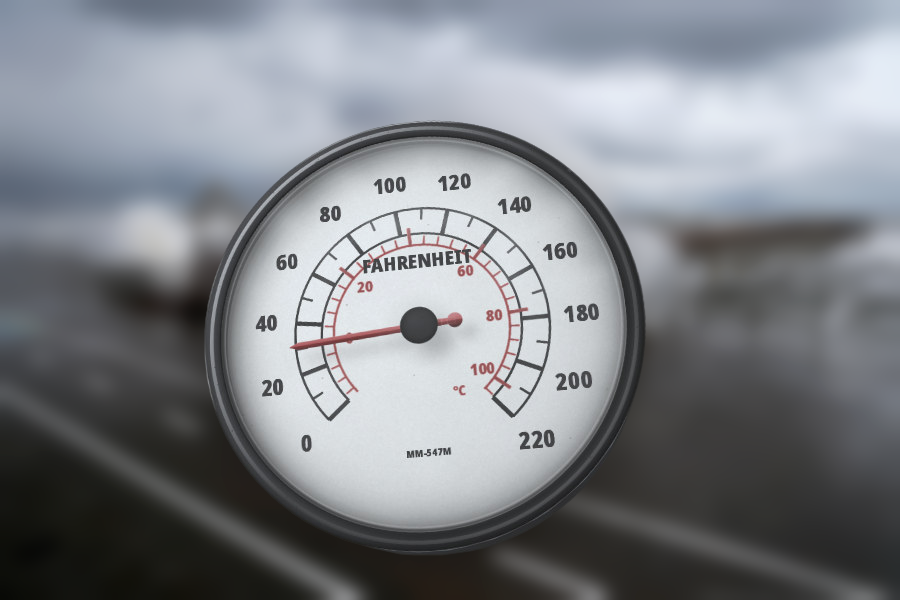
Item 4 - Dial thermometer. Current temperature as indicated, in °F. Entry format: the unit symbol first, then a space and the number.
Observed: °F 30
